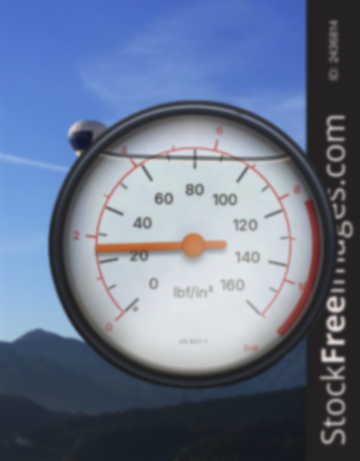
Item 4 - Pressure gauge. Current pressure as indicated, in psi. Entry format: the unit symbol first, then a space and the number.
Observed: psi 25
